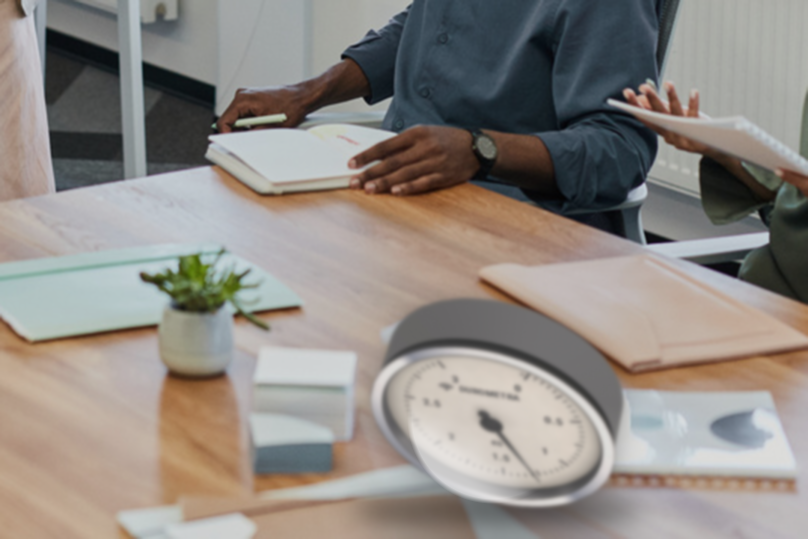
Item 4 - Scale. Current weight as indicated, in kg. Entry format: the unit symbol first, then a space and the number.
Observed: kg 1.25
